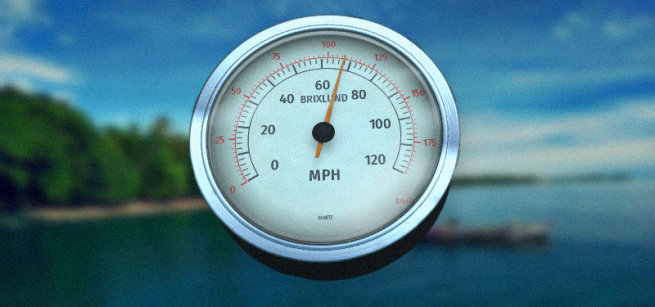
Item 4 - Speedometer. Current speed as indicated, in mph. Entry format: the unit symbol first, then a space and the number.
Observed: mph 68
